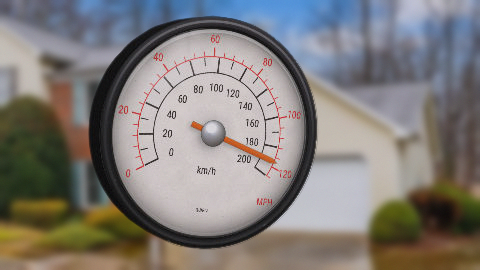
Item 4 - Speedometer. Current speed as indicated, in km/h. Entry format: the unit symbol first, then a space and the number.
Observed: km/h 190
